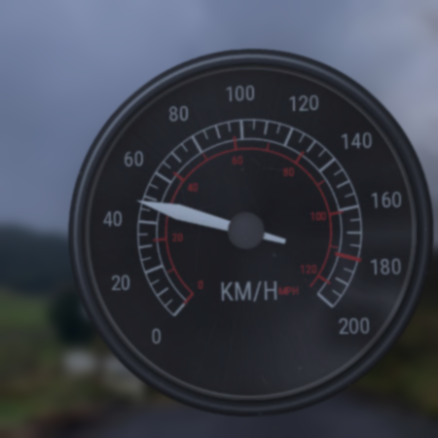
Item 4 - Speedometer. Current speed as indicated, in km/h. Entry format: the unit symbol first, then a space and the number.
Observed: km/h 47.5
